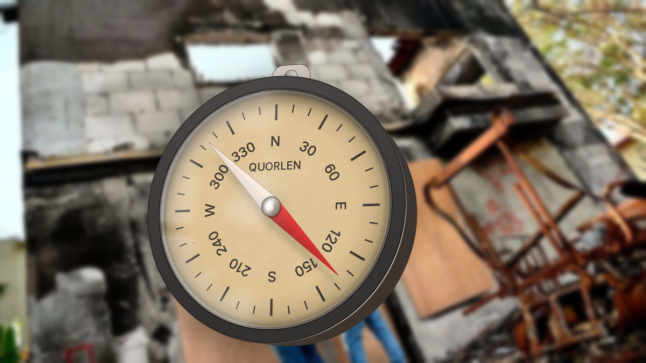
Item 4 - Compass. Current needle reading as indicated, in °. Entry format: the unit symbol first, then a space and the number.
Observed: ° 135
